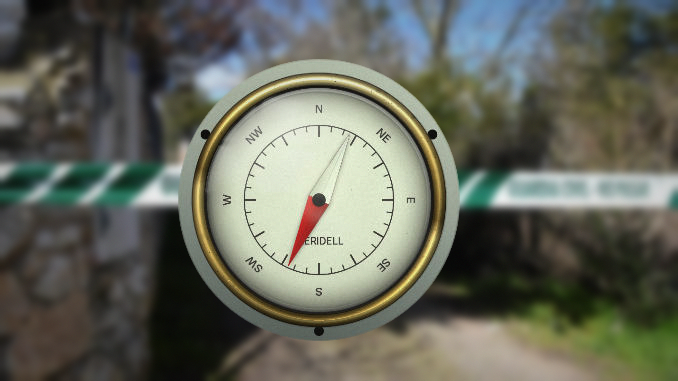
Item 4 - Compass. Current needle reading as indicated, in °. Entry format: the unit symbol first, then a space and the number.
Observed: ° 205
